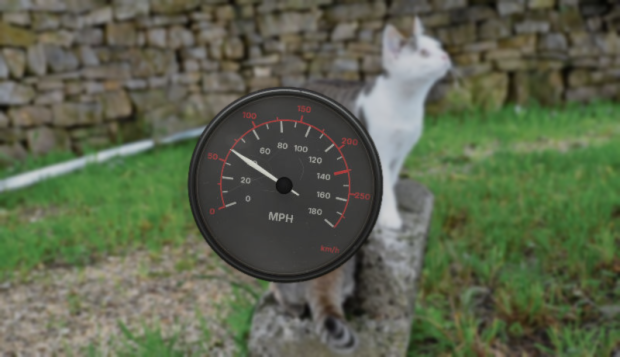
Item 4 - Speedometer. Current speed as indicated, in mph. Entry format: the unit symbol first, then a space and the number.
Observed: mph 40
